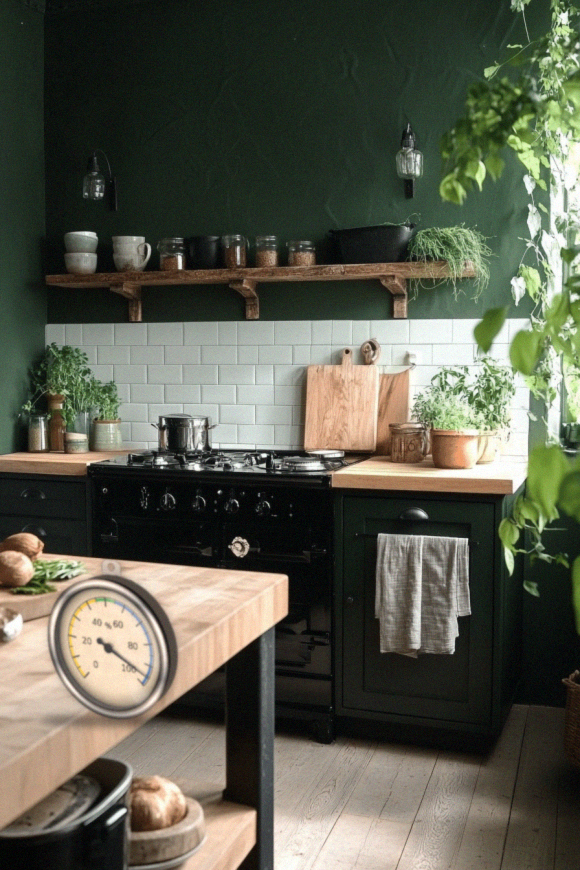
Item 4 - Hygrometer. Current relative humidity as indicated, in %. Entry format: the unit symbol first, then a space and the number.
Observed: % 95
